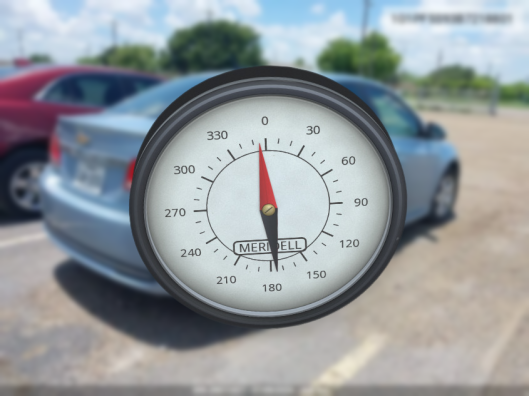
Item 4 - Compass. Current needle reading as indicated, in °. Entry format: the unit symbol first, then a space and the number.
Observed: ° 355
